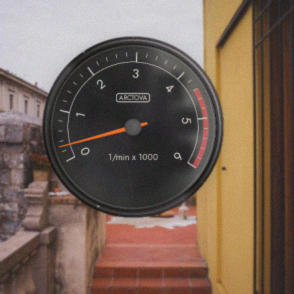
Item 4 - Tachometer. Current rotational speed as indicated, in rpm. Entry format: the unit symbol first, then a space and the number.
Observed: rpm 300
